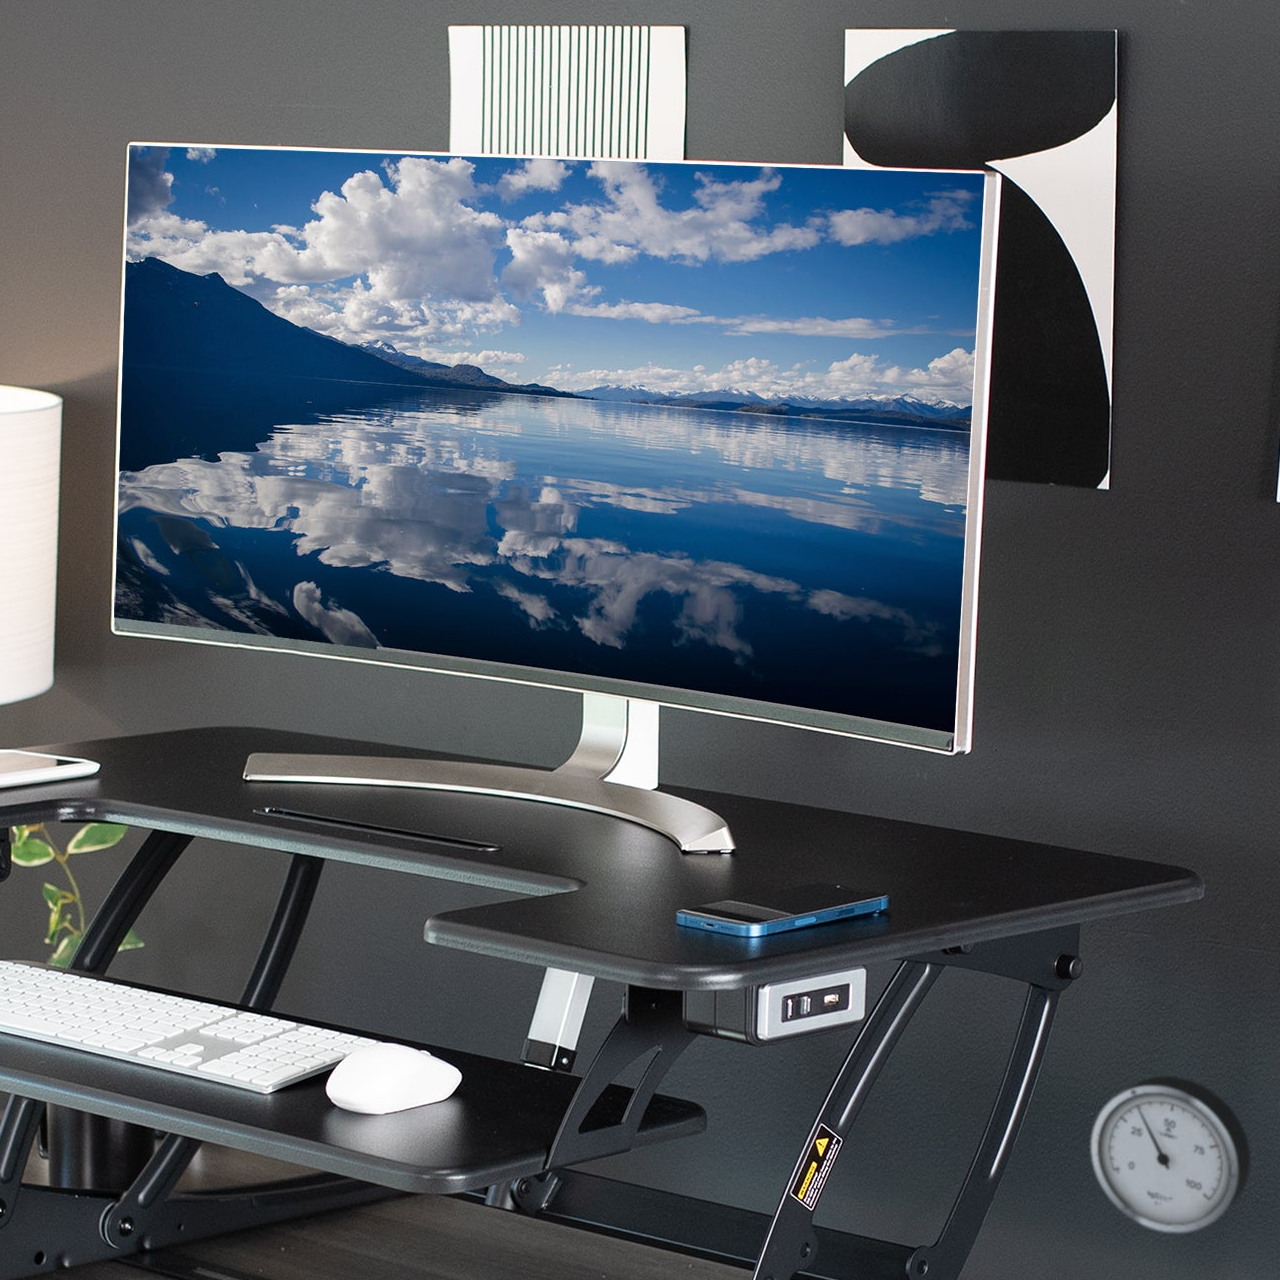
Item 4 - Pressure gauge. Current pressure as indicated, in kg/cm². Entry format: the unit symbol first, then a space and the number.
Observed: kg/cm² 35
